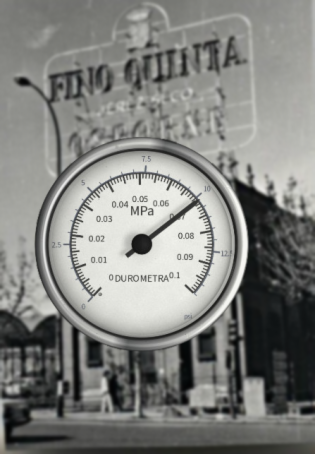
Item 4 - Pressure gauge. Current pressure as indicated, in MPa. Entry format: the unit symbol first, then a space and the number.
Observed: MPa 0.07
